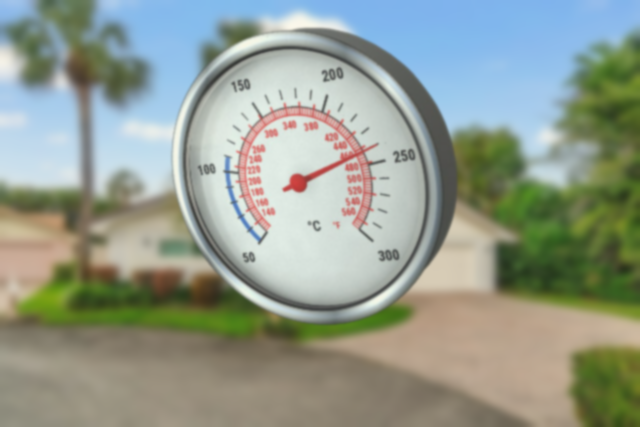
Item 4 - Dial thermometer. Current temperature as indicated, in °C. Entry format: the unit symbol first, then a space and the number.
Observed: °C 240
